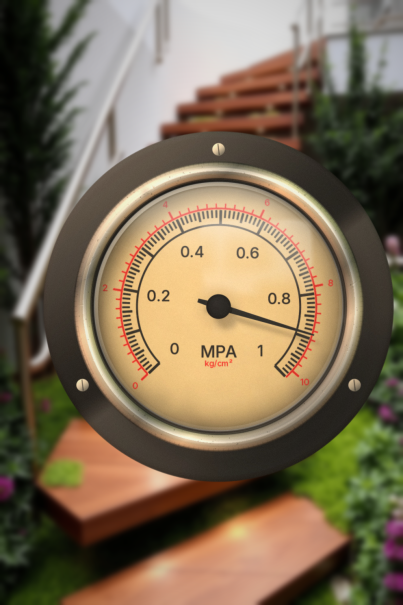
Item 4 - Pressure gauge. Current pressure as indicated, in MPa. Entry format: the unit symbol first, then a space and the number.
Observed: MPa 0.89
